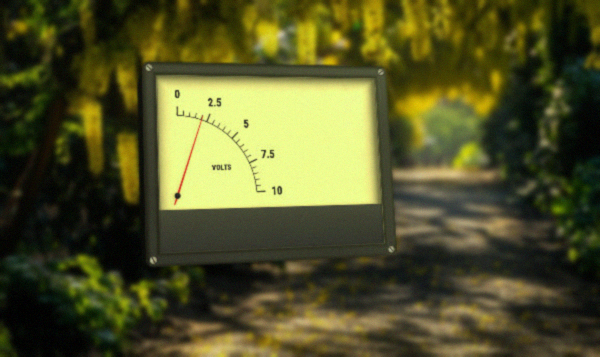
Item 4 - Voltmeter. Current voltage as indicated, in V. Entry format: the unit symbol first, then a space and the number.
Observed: V 2
